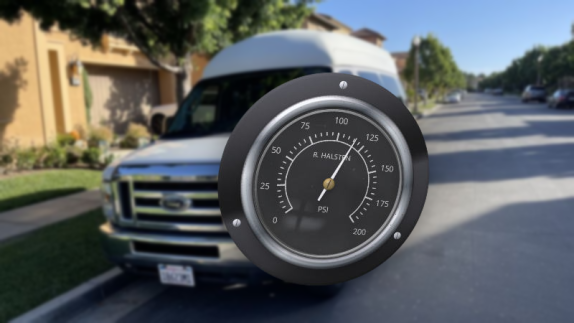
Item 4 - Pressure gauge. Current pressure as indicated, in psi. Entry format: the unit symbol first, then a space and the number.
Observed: psi 115
